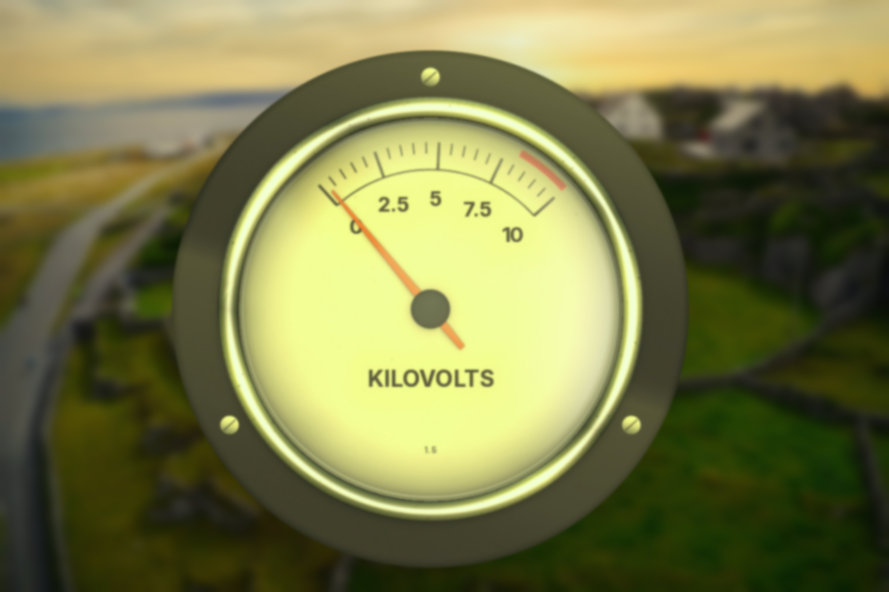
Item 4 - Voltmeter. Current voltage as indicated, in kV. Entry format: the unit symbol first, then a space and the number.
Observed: kV 0.25
